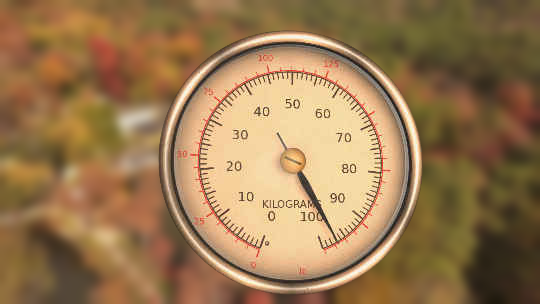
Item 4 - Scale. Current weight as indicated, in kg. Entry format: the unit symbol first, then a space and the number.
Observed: kg 97
